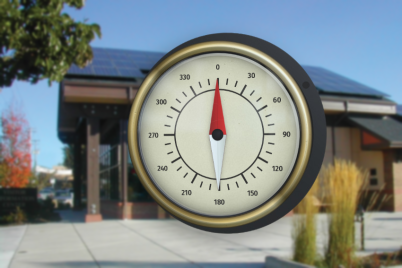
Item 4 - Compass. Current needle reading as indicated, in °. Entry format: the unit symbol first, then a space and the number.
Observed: ° 0
